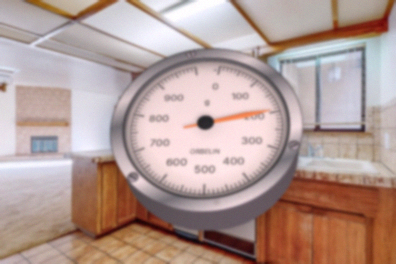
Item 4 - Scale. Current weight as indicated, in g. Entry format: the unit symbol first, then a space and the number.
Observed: g 200
